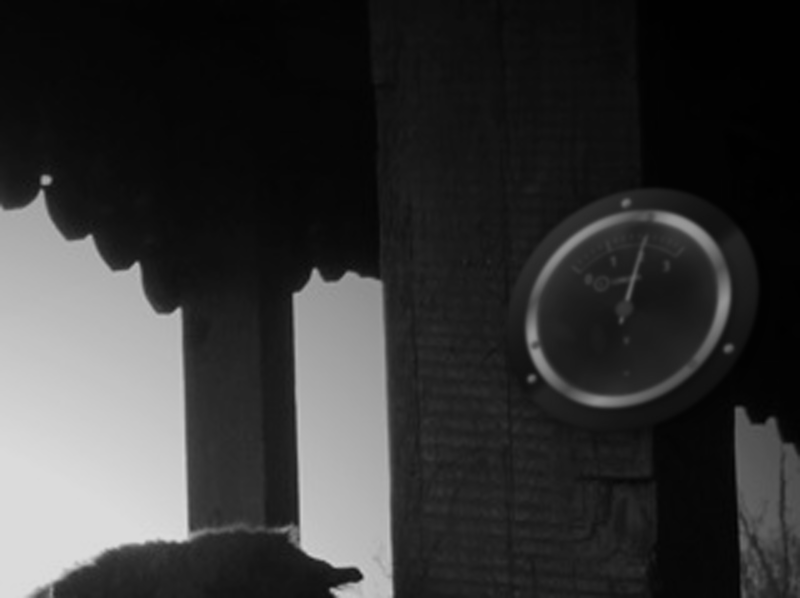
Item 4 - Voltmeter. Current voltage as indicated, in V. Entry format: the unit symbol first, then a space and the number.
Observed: V 2
